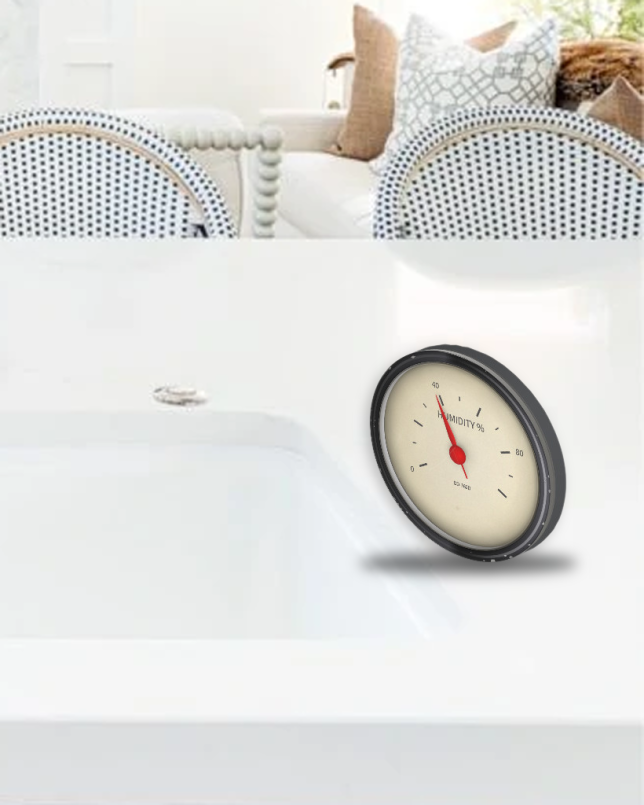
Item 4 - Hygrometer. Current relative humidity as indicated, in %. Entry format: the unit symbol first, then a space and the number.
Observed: % 40
